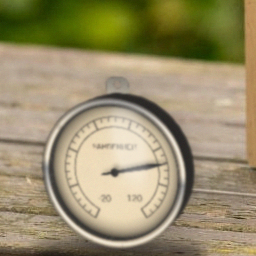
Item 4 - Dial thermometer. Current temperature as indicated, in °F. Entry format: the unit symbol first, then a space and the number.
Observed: °F 88
